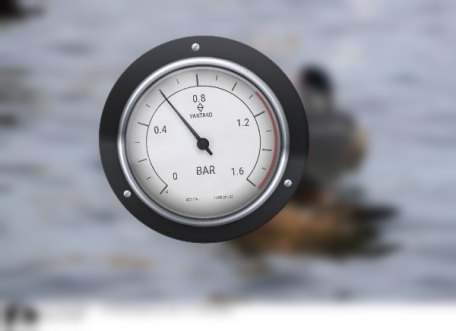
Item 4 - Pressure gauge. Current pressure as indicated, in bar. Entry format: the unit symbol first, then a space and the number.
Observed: bar 0.6
